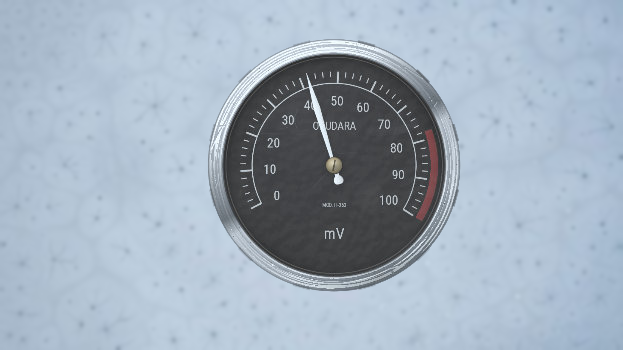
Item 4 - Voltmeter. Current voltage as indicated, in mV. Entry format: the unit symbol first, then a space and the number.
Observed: mV 42
